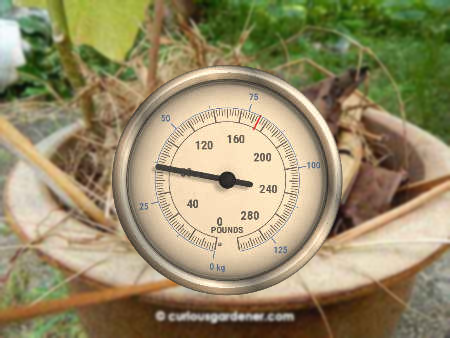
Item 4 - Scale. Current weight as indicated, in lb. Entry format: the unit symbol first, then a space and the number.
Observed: lb 80
